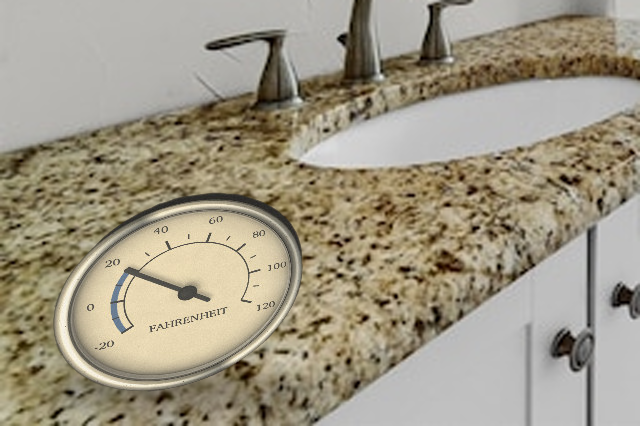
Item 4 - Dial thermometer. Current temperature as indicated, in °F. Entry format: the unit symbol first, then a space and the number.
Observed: °F 20
